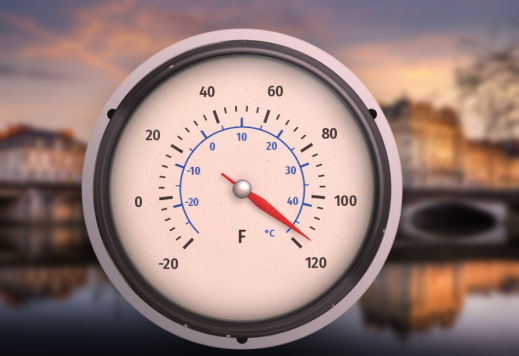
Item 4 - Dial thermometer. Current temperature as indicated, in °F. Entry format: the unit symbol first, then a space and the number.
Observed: °F 116
